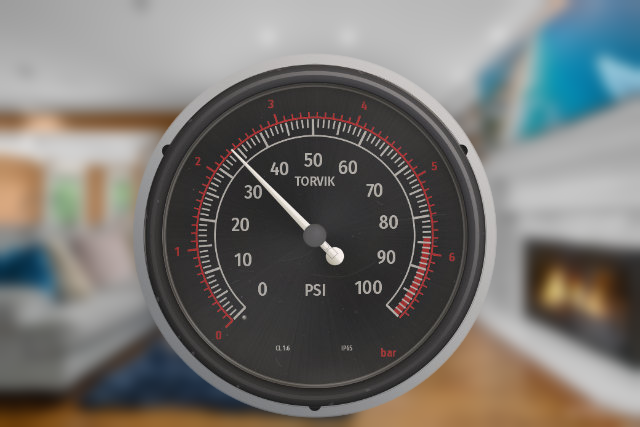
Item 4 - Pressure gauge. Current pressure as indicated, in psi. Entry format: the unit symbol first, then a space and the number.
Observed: psi 34
